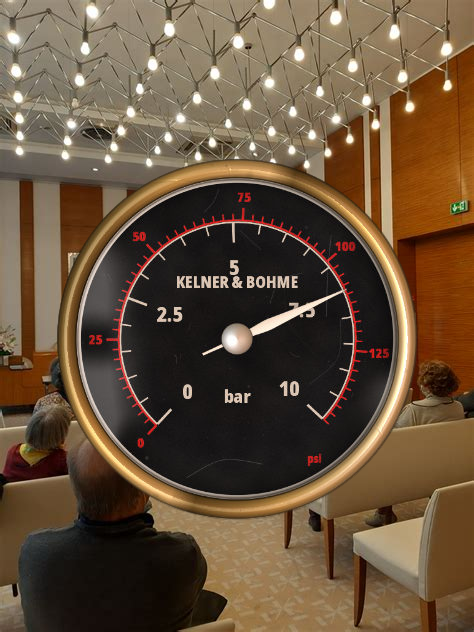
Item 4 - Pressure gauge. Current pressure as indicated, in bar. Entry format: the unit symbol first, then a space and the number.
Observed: bar 7.5
